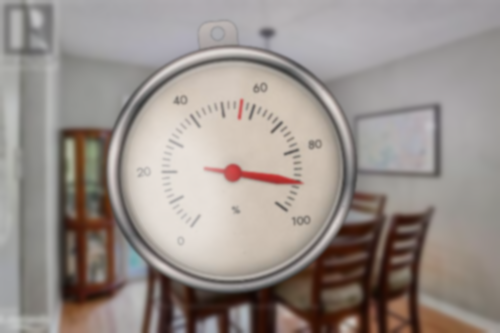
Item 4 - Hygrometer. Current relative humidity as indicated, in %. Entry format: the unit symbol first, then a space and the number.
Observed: % 90
